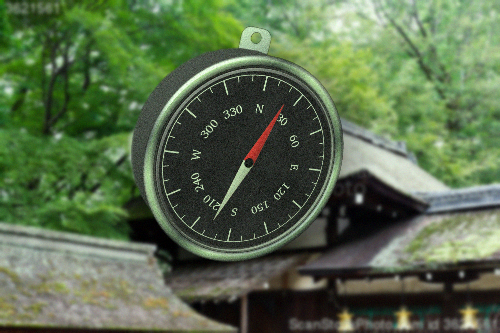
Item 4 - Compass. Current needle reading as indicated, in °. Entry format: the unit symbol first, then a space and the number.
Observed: ° 20
